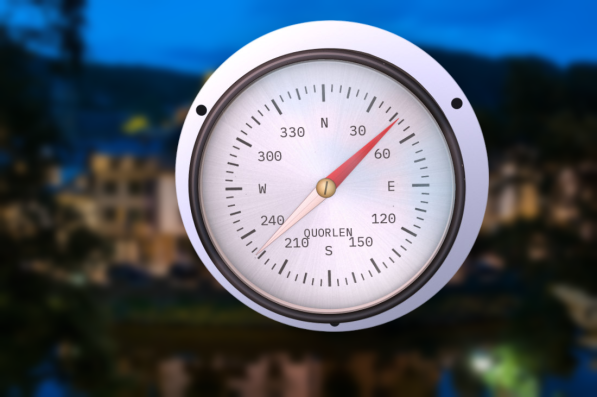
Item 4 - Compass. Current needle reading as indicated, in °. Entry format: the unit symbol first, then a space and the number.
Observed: ° 47.5
